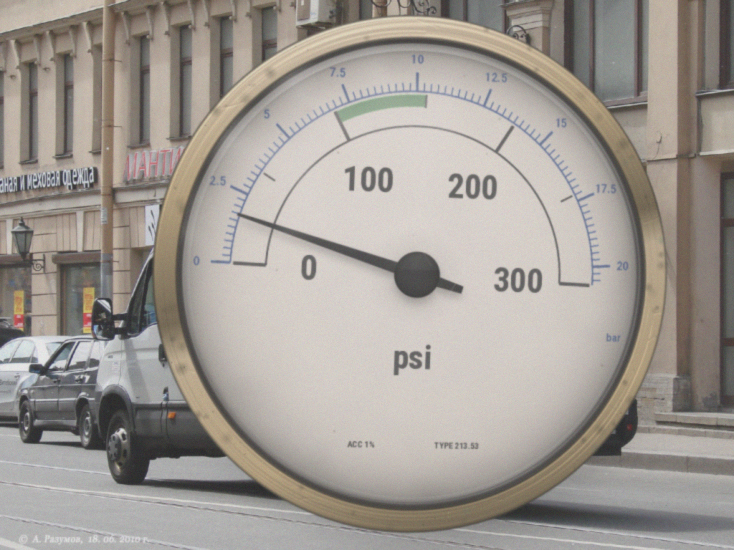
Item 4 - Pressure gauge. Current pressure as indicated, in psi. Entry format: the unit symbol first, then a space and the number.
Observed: psi 25
